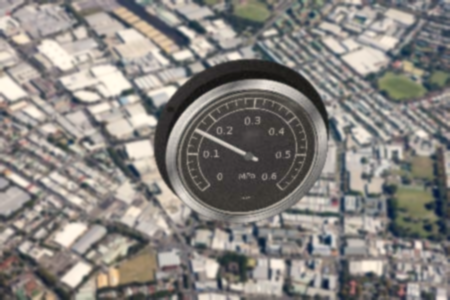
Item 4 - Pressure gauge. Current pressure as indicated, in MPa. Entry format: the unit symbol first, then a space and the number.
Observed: MPa 0.16
